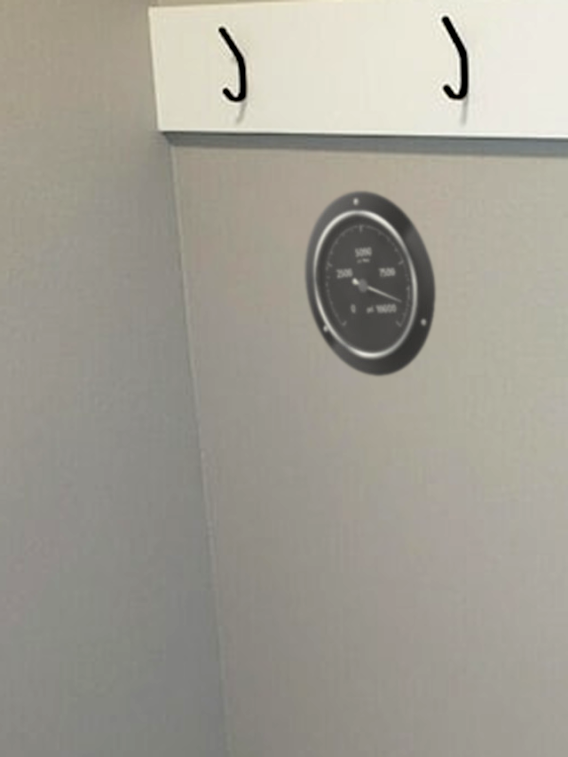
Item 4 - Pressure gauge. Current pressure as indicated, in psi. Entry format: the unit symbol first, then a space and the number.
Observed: psi 9000
